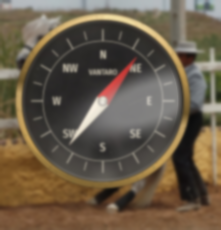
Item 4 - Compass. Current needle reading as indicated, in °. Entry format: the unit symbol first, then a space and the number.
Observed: ° 37.5
